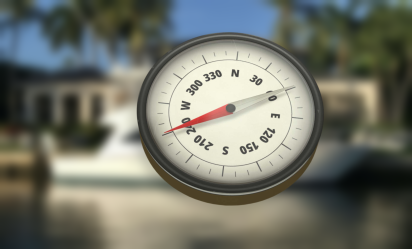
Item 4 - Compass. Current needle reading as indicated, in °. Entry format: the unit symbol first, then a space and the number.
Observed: ° 240
